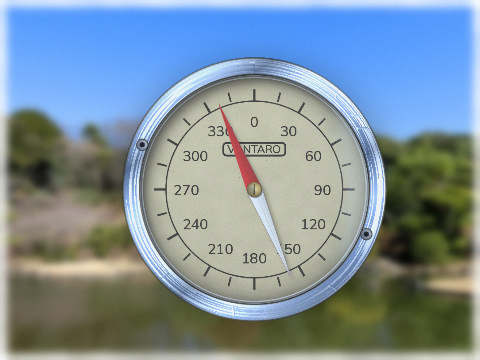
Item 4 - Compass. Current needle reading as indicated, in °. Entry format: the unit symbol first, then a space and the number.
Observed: ° 337.5
